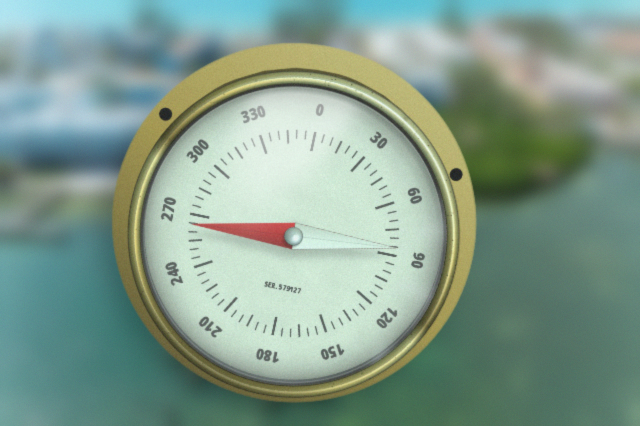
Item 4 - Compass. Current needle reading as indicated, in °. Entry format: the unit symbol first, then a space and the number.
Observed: ° 265
